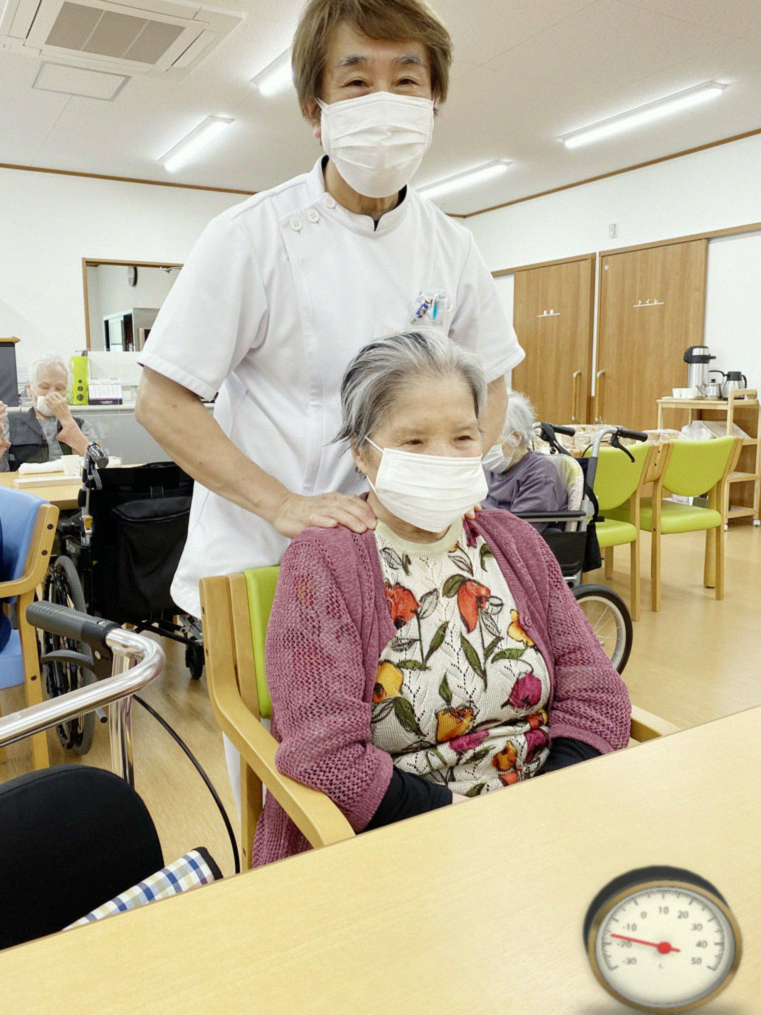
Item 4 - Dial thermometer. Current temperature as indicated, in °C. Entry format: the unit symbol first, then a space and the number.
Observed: °C -15
